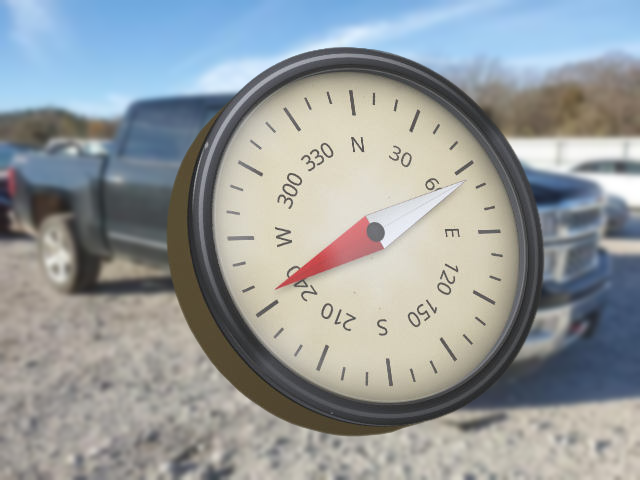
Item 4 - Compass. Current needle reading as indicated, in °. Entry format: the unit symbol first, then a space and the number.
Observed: ° 245
